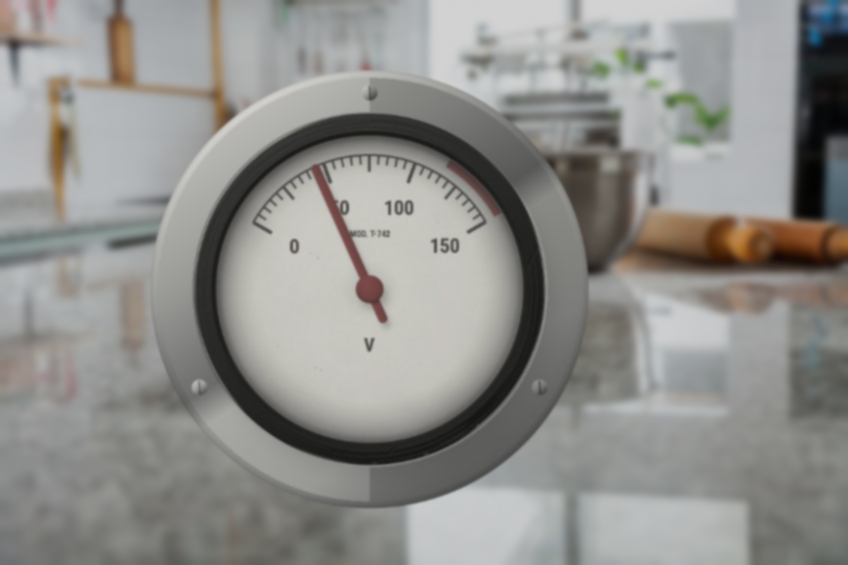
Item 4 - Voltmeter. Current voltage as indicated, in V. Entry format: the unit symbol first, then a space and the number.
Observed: V 45
